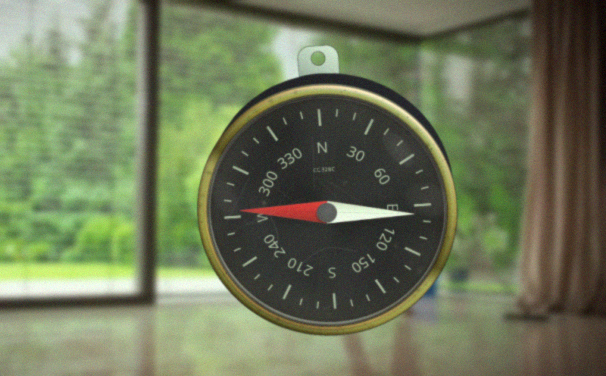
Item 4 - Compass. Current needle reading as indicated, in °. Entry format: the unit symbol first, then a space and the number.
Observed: ° 275
